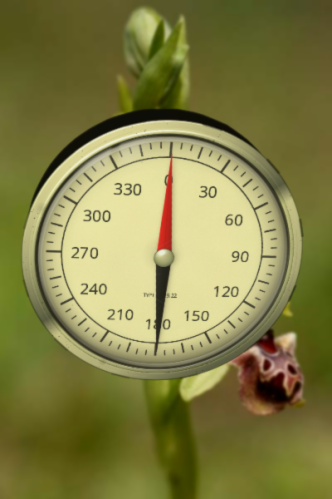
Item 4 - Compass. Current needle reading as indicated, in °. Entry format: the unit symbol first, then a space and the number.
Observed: ° 0
